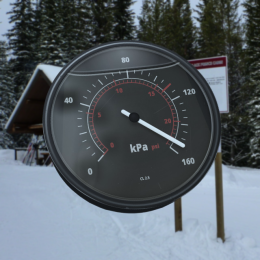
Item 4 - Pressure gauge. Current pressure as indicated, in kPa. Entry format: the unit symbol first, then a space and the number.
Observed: kPa 155
